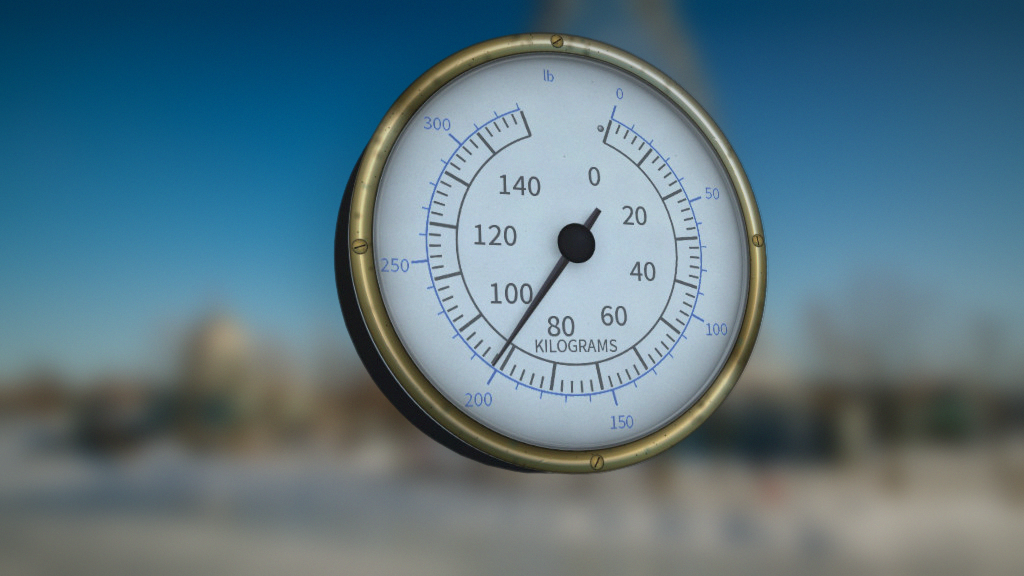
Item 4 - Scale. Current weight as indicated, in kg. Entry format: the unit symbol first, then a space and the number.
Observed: kg 92
